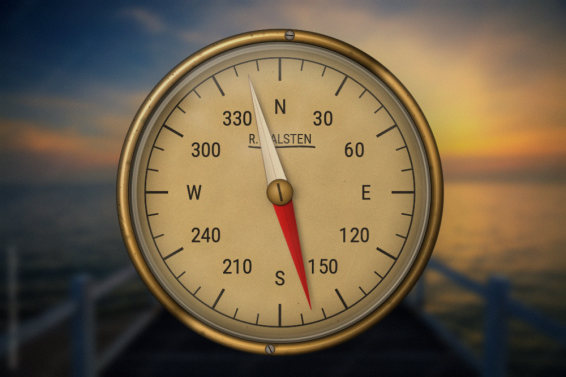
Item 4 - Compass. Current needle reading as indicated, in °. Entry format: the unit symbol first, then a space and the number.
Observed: ° 165
